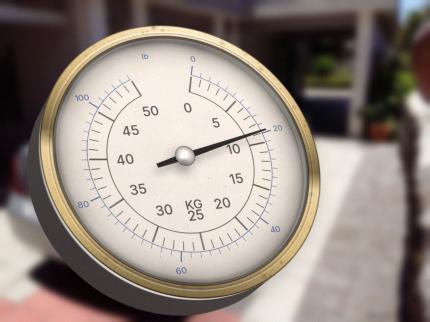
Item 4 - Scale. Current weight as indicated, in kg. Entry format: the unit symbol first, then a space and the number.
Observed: kg 9
